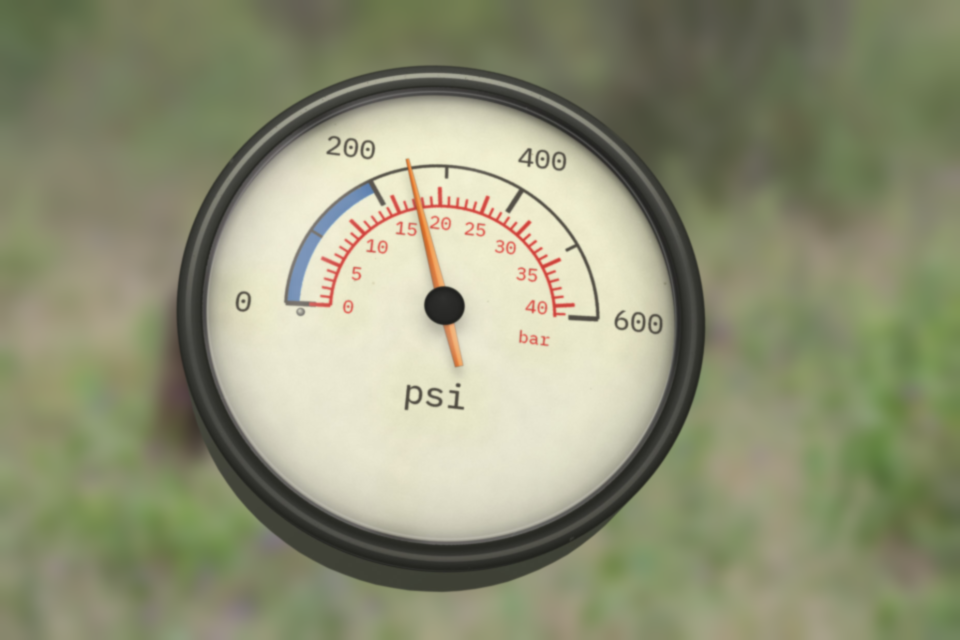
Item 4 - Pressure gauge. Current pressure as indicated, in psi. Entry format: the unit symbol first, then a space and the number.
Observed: psi 250
